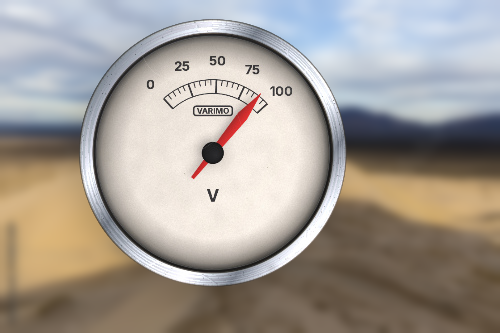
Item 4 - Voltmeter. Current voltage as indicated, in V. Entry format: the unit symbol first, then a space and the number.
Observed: V 90
